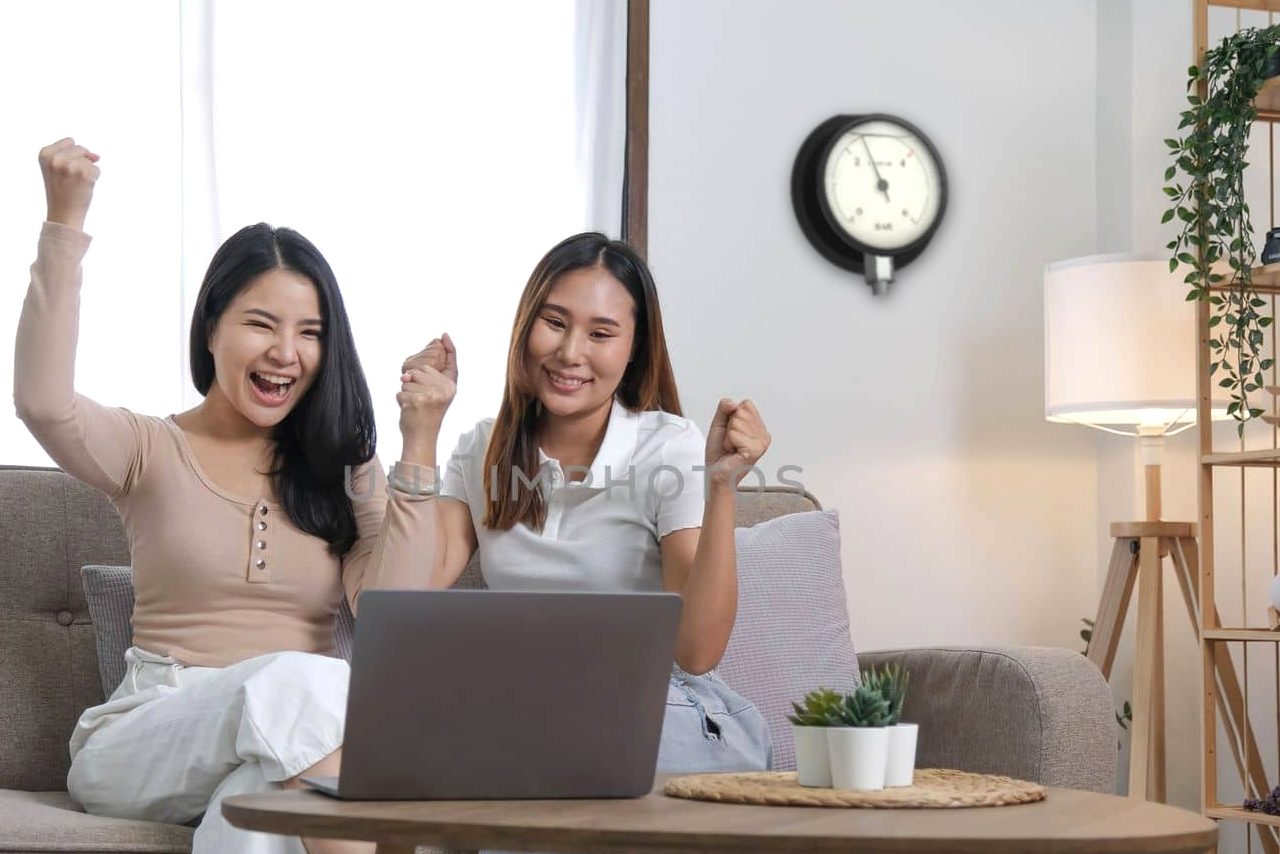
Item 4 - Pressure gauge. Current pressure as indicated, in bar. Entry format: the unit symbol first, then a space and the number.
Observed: bar 2.5
